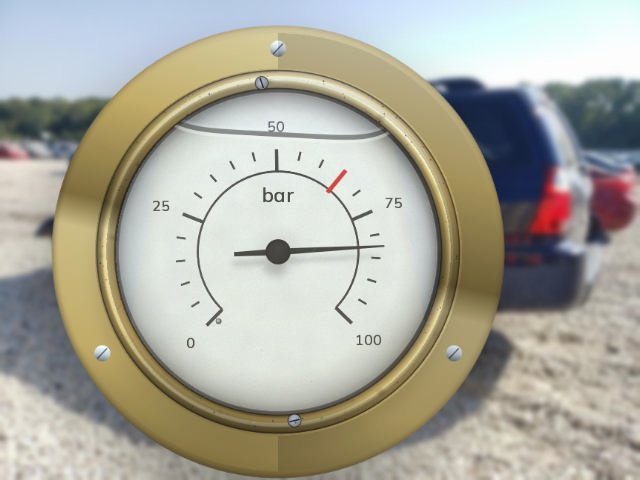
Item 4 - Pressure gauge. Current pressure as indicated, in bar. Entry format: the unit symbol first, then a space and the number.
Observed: bar 82.5
